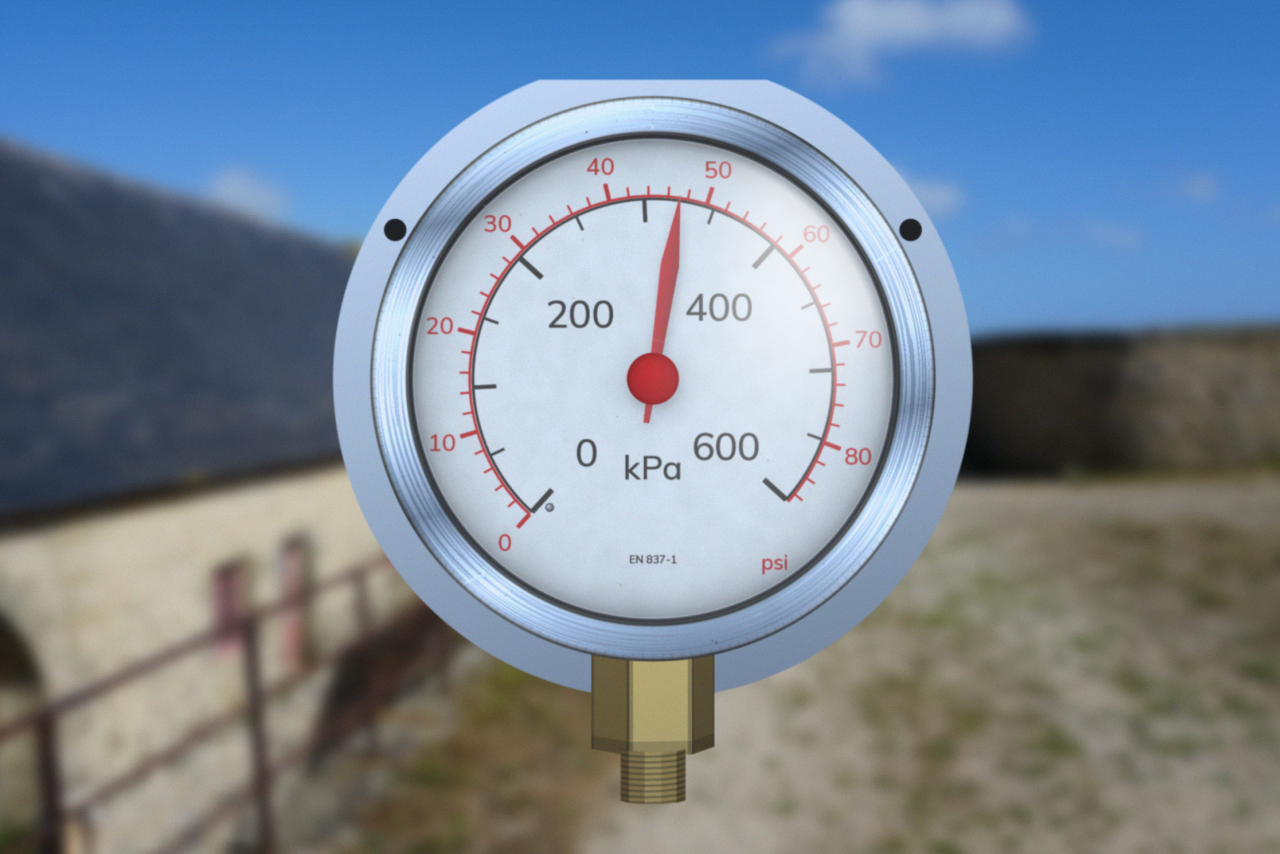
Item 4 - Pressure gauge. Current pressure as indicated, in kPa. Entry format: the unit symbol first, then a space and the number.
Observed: kPa 325
